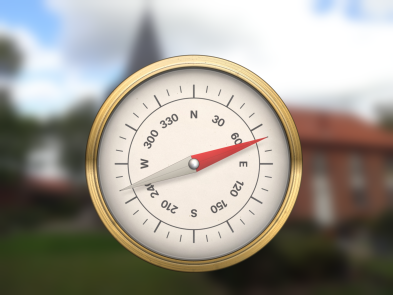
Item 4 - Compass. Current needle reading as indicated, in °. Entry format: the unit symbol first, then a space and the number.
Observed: ° 70
